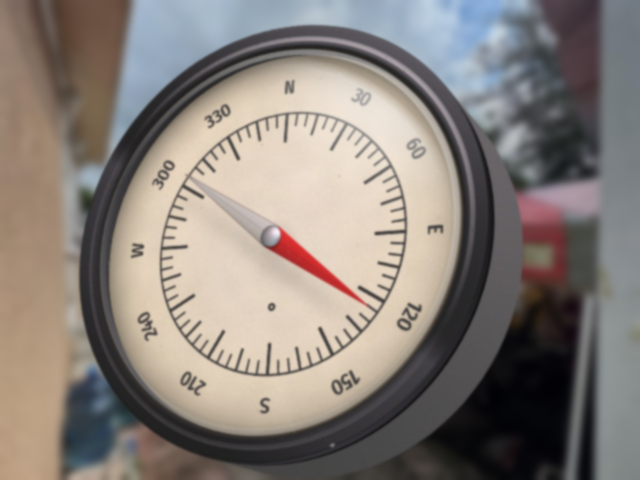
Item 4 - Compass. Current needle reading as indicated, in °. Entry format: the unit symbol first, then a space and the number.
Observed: ° 125
